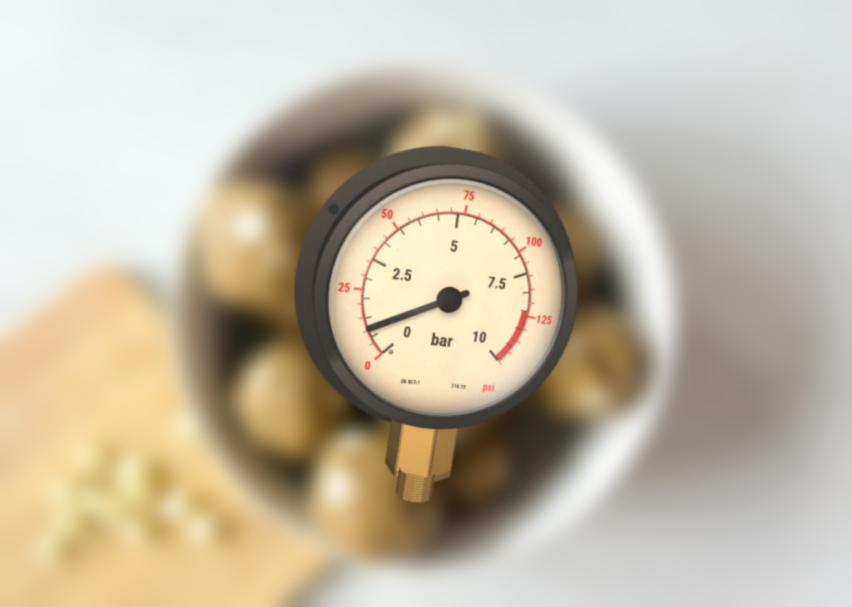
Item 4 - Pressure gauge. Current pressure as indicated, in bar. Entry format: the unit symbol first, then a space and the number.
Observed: bar 0.75
